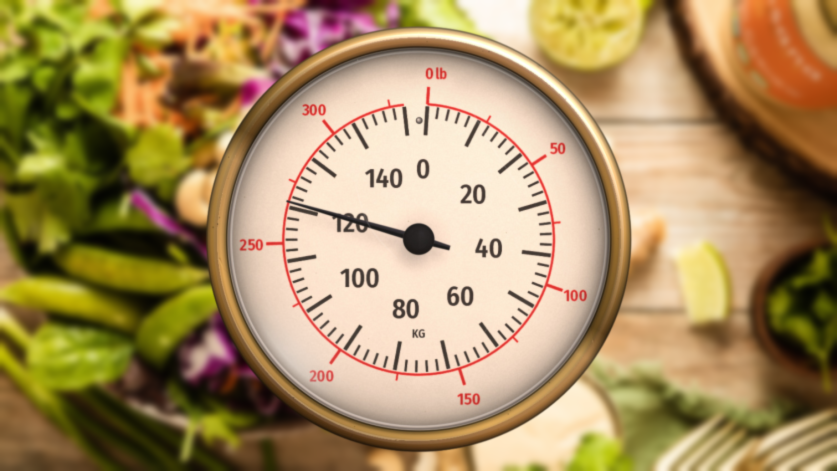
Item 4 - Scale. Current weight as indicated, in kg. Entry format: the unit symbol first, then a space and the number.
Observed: kg 121
